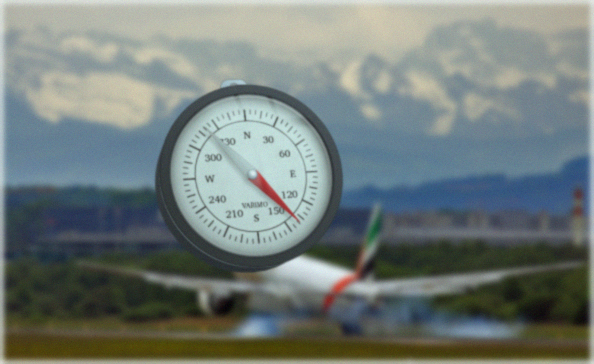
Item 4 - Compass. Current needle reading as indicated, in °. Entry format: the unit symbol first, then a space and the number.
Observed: ° 140
